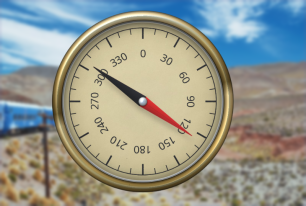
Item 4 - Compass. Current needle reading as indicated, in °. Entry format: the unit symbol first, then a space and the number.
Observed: ° 125
